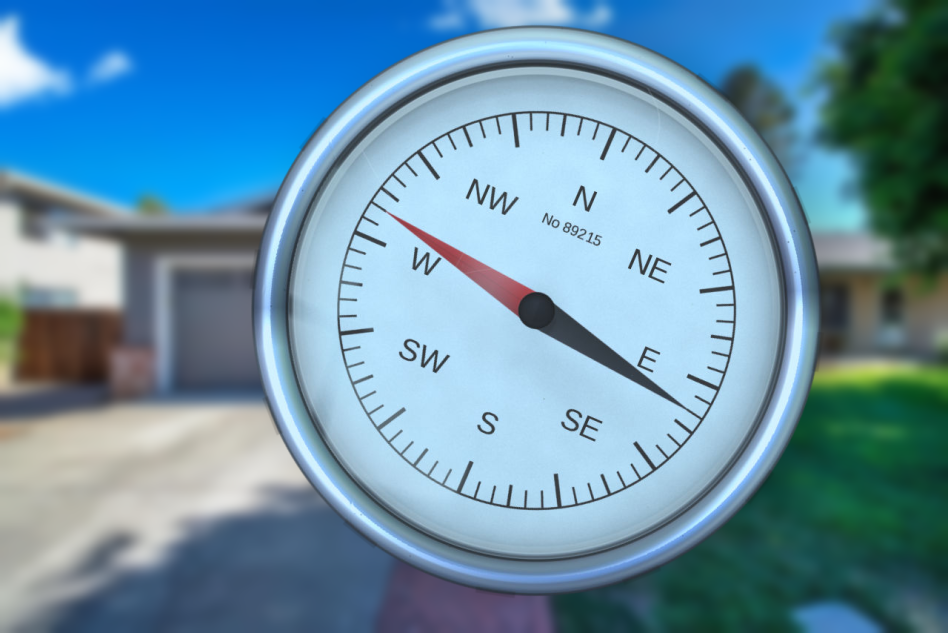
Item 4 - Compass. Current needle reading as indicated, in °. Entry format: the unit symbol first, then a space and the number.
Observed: ° 280
